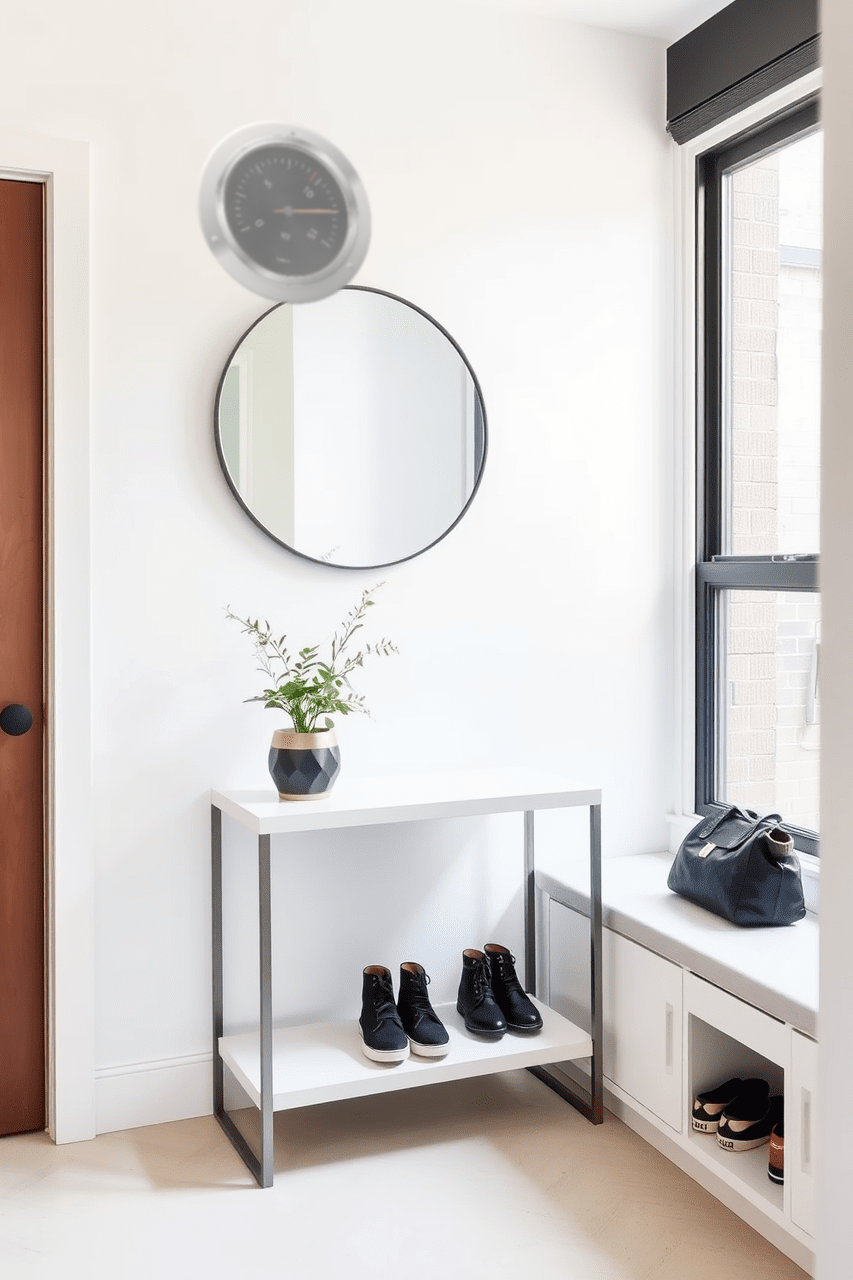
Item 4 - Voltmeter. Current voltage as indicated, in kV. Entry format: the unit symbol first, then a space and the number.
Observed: kV 12.5
